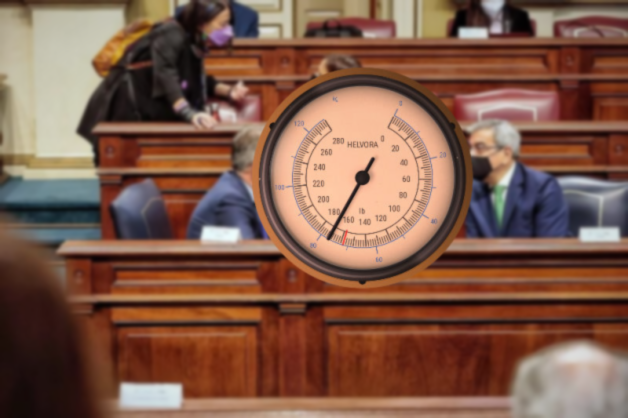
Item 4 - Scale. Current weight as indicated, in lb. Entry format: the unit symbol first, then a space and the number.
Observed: lb 170
